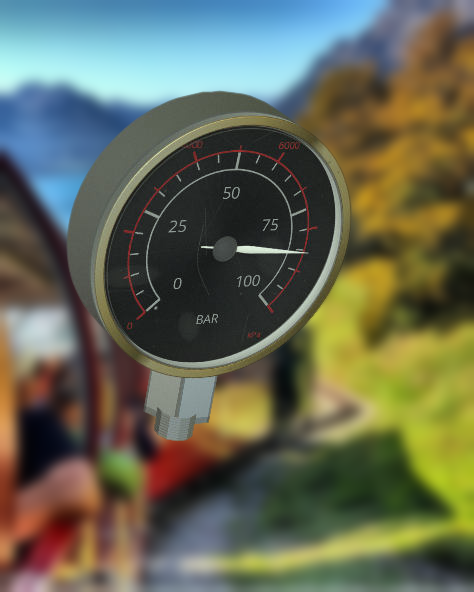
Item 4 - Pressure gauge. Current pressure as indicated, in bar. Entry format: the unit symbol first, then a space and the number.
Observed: bar 85
